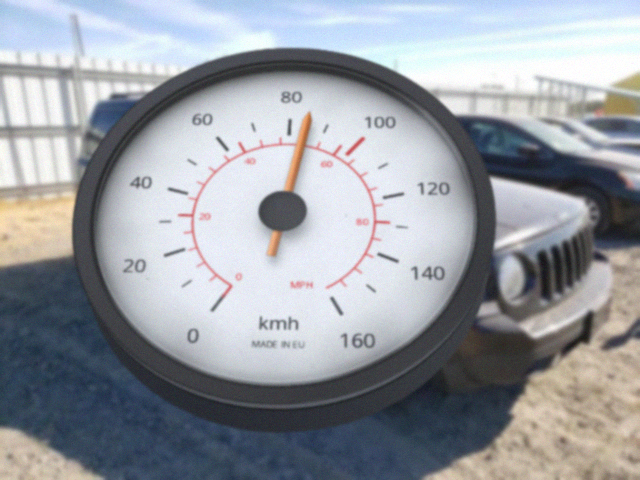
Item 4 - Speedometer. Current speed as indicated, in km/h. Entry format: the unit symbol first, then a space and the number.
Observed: km/h 85
